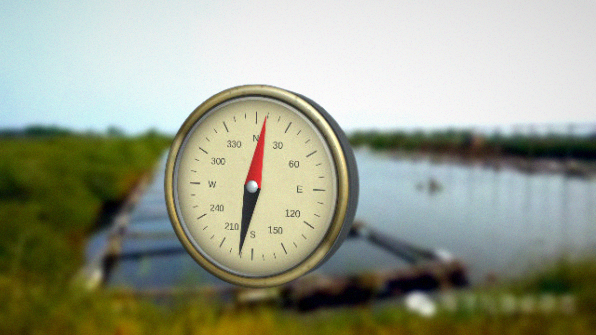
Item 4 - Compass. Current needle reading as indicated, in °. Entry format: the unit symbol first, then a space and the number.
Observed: ° 10
